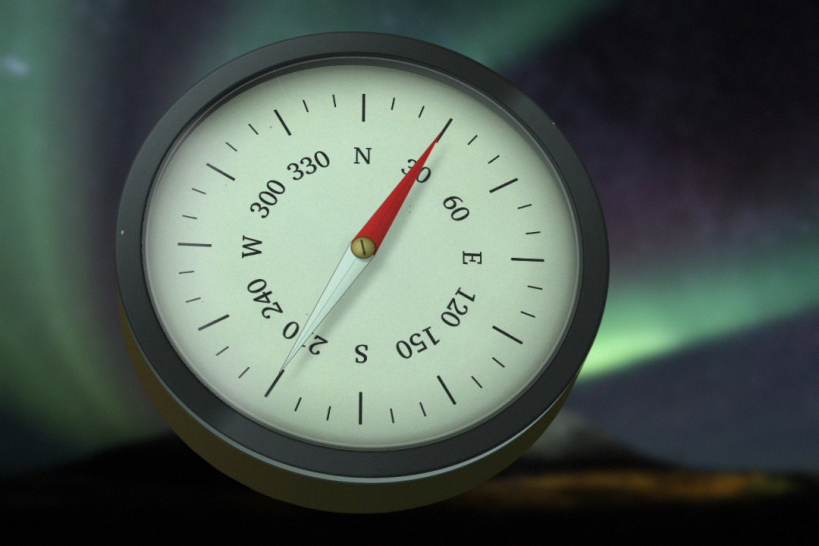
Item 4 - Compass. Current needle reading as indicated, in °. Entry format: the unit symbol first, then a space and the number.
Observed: ° 30
